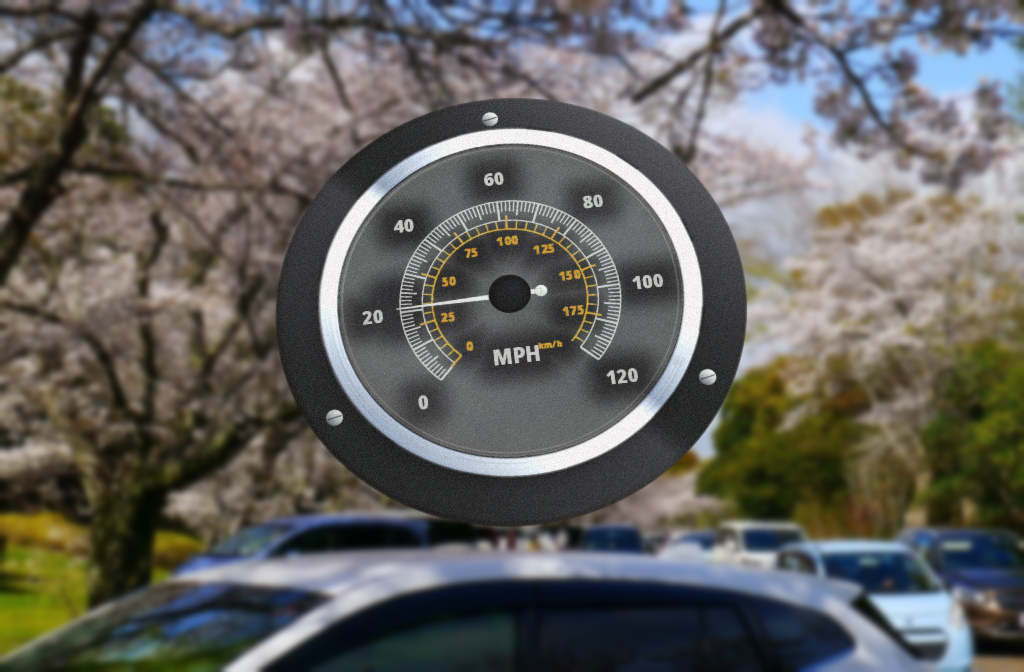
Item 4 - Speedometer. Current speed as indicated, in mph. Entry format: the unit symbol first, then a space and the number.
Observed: mph 20
